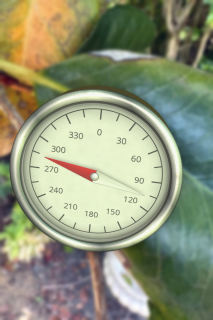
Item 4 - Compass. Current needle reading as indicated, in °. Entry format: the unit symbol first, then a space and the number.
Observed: ° 285
